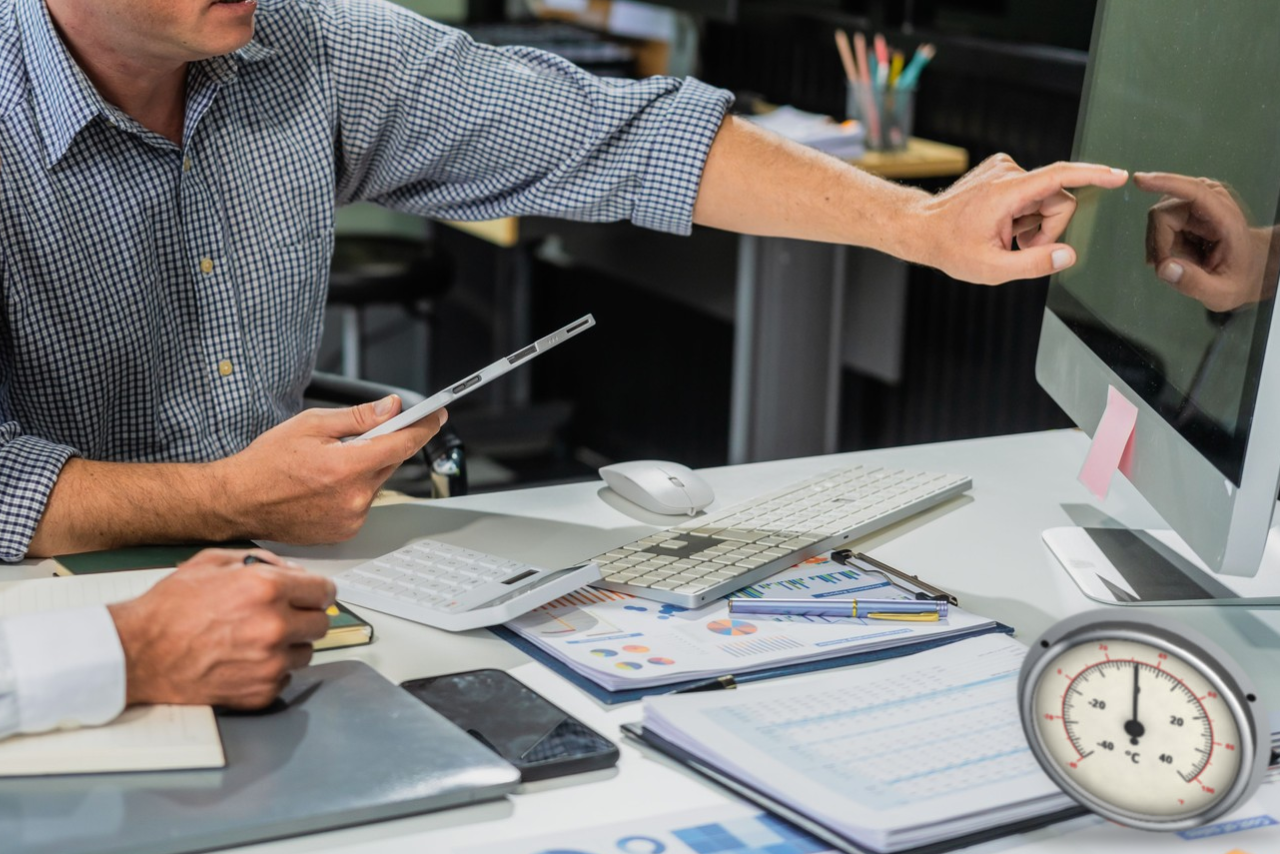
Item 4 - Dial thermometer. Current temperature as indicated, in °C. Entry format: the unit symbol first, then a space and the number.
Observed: °C 0
